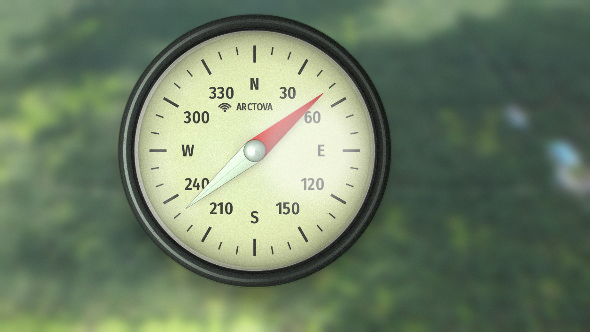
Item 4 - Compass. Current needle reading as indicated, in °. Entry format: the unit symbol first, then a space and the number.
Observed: ° 50
